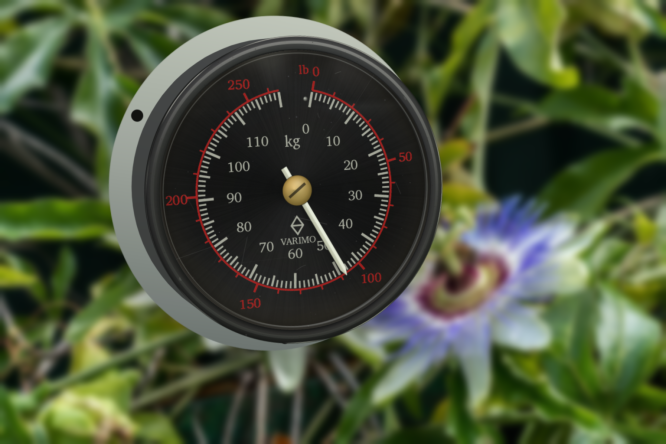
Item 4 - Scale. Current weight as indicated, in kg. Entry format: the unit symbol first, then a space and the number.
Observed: kg 49
